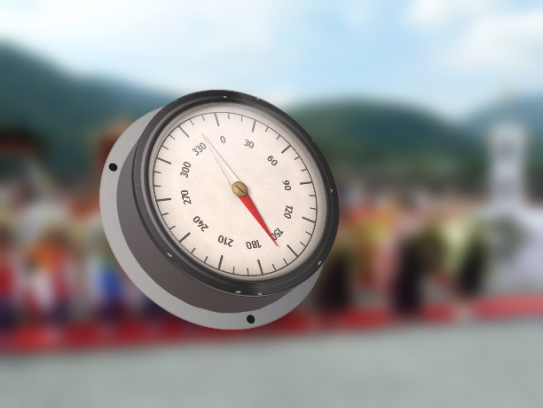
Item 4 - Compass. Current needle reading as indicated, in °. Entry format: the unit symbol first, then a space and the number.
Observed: ° 160
